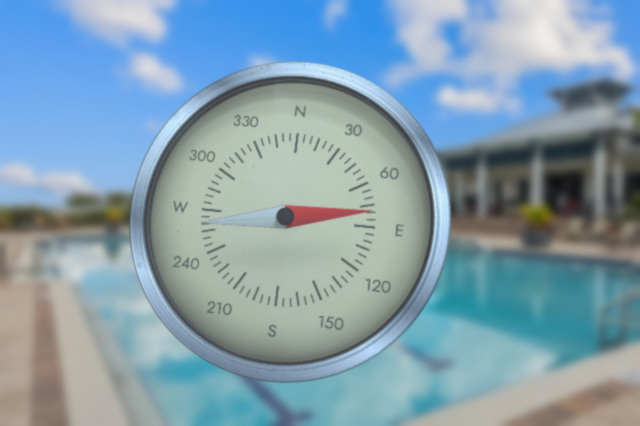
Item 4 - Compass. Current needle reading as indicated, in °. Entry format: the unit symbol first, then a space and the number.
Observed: ° 80
